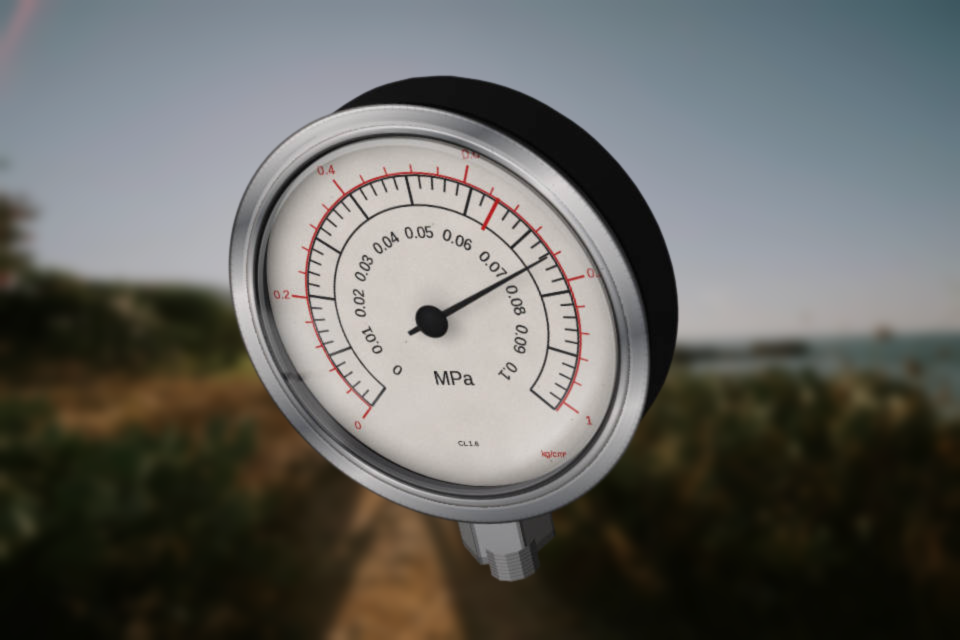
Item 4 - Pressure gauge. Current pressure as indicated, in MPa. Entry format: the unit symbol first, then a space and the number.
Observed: MPa 0.074
